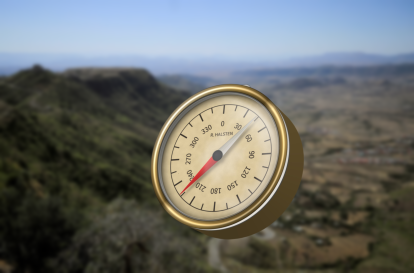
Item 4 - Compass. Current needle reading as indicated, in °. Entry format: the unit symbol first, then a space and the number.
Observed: ° 225
